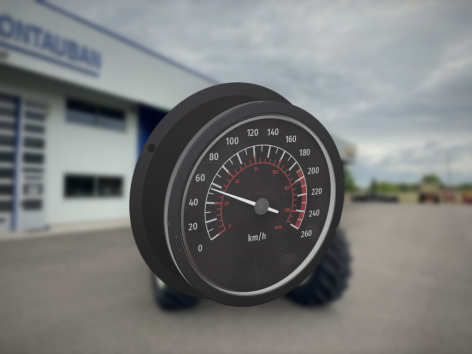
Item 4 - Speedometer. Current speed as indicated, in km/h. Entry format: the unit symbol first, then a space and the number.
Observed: km/h 55
